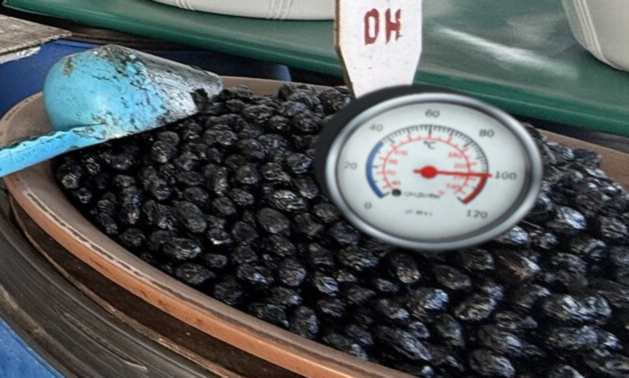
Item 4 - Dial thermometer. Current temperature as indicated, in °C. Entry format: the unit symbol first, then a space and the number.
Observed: °C 100
